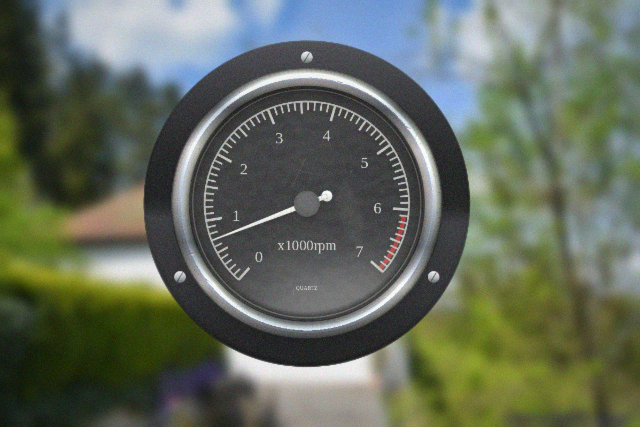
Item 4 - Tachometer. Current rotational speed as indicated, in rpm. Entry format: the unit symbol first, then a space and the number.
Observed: rpm 700
